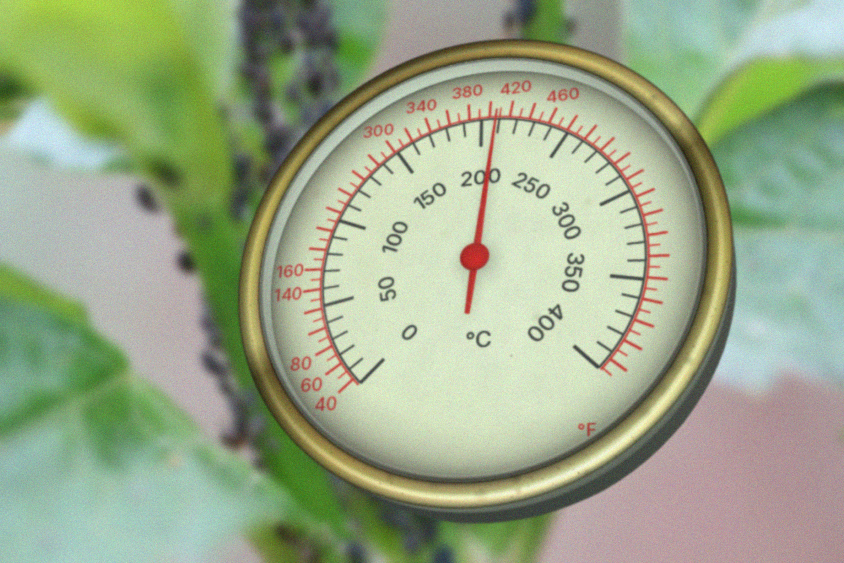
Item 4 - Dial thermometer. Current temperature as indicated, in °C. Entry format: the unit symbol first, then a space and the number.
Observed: °C 210
